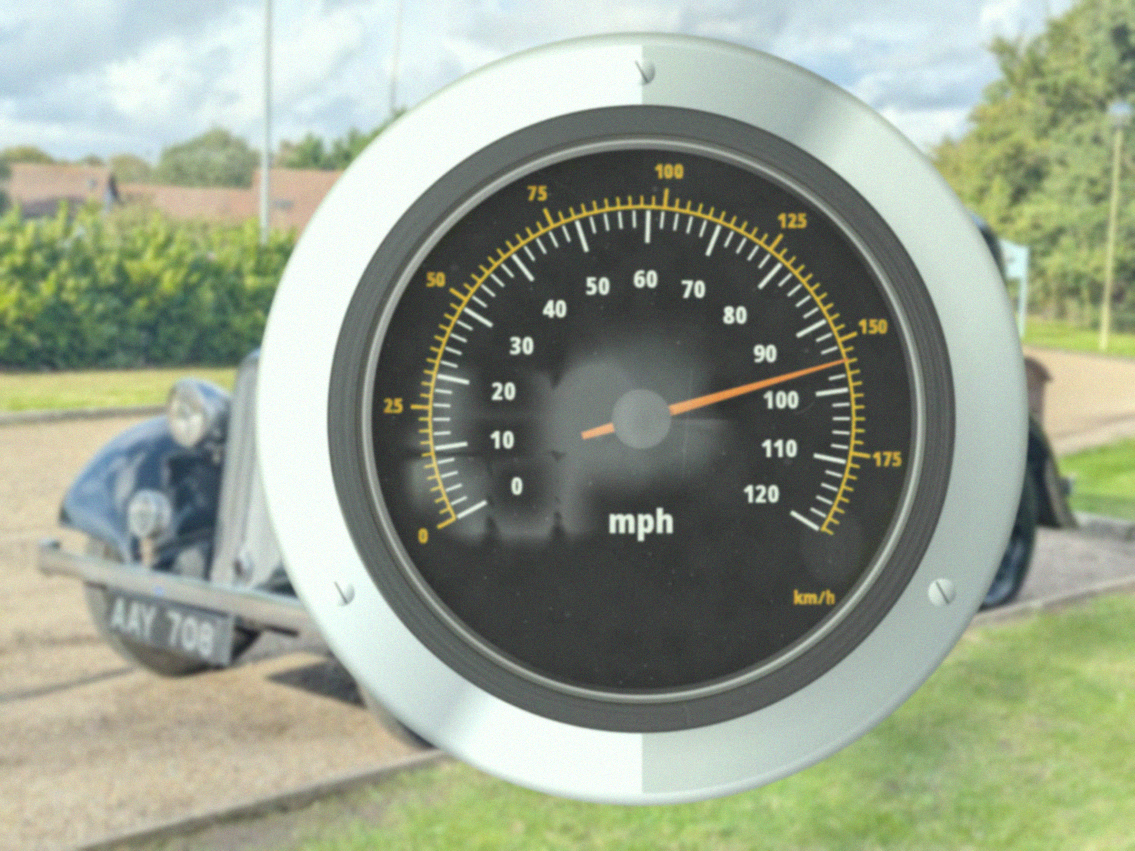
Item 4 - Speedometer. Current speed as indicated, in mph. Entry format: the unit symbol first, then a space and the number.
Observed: mph 96
